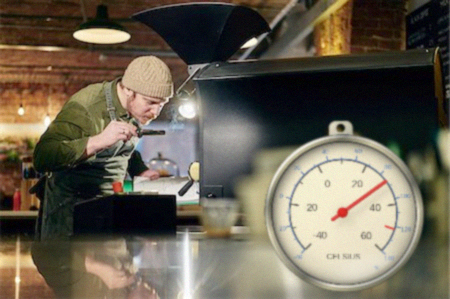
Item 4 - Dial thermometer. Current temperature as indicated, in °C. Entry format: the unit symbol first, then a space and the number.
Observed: °C 30
